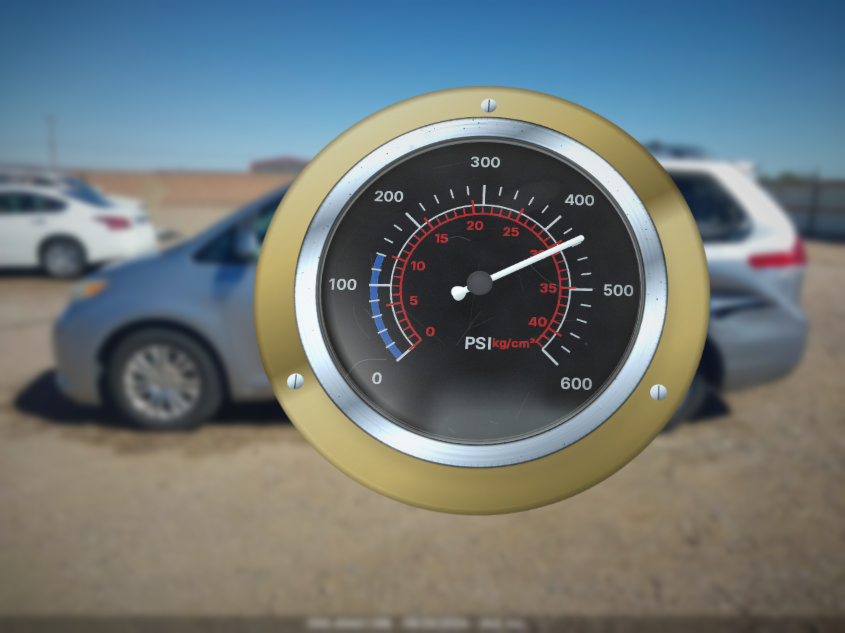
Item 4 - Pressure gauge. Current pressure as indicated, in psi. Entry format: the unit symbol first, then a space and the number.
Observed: psi 440
